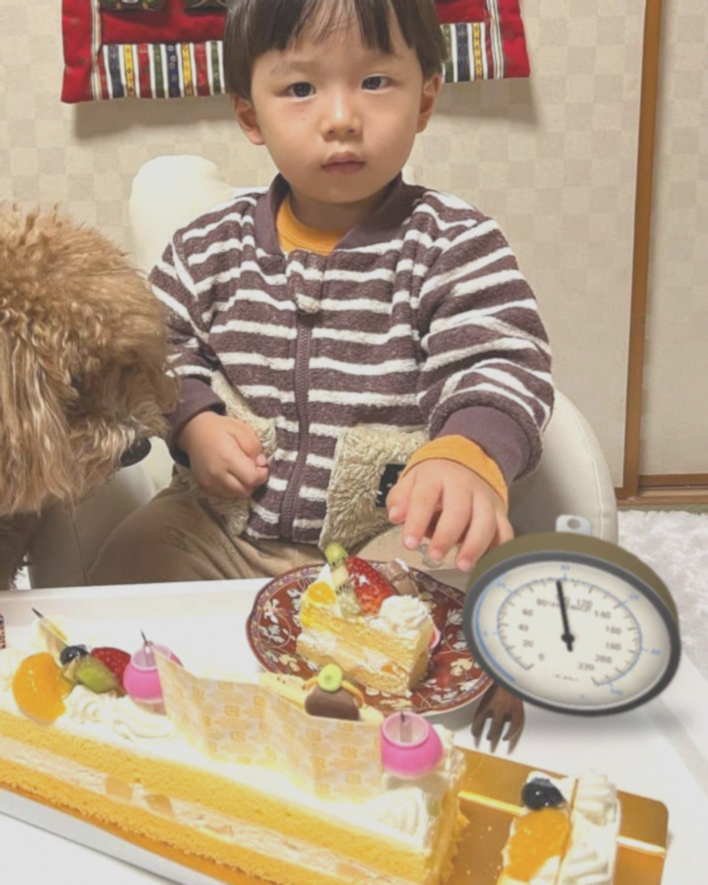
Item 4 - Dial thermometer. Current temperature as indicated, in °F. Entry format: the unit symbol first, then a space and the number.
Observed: °F 100
